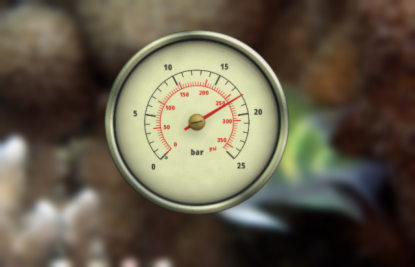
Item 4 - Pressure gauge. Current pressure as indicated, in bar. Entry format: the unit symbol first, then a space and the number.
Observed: bar 18
